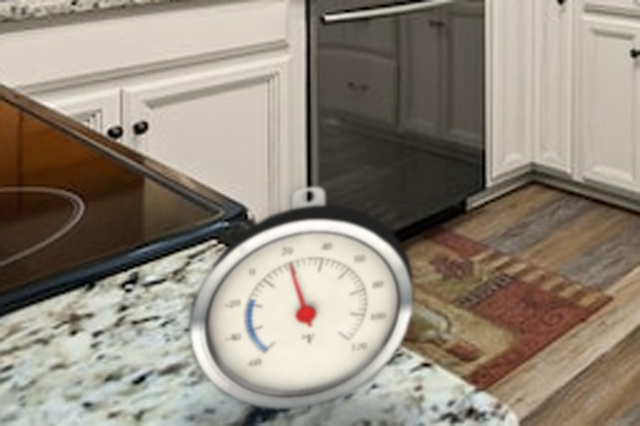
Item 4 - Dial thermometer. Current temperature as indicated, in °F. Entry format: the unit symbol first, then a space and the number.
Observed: °F 20
